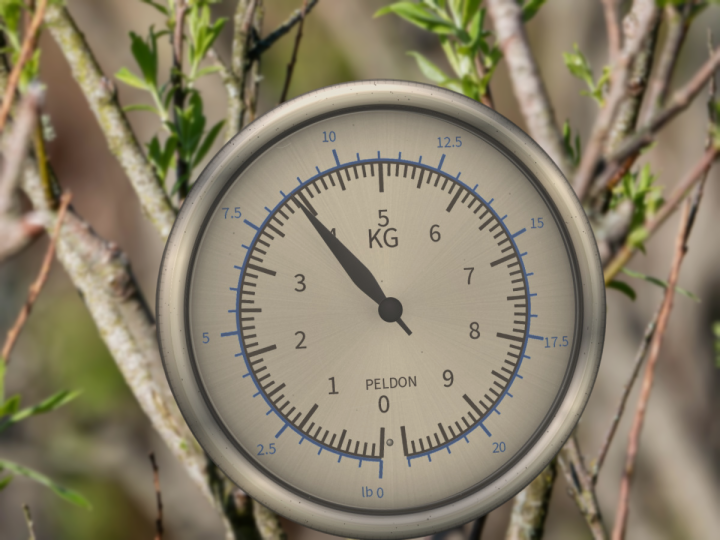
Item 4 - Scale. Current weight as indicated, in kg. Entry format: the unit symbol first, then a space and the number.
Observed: kg 3.9
